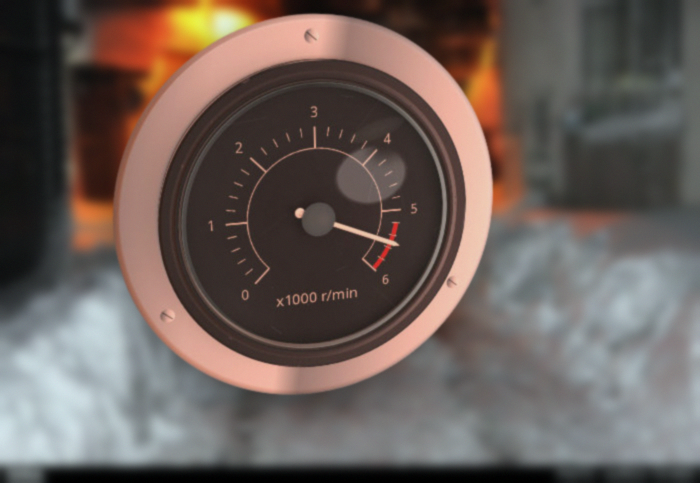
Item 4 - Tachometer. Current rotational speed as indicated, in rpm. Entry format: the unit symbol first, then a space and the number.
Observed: rpm 5500
